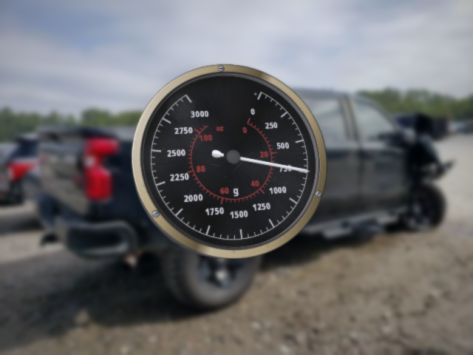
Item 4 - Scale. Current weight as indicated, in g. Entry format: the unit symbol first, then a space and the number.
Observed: g 750
